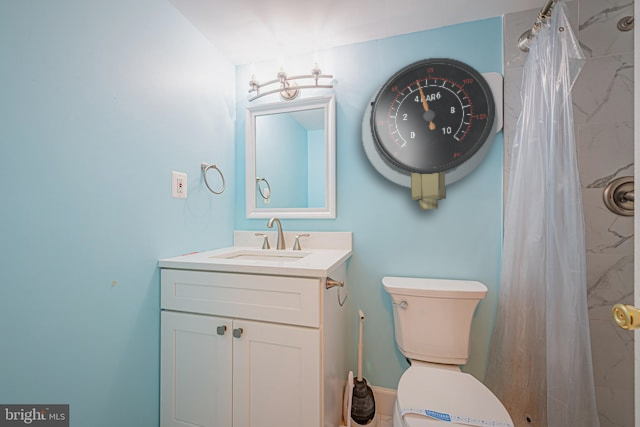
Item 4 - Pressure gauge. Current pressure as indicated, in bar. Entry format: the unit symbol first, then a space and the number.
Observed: bar 4.5
